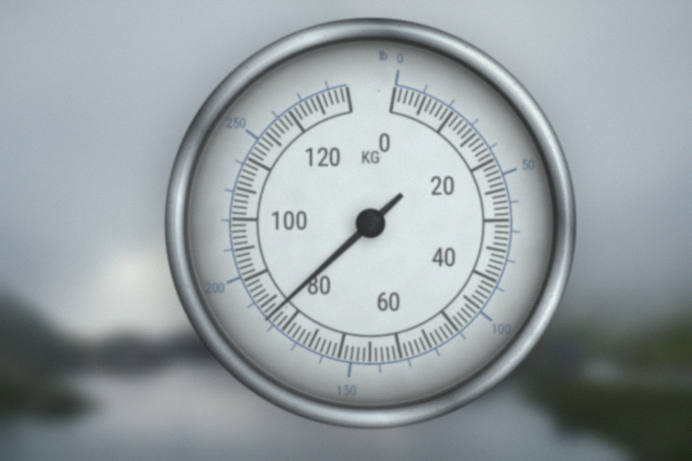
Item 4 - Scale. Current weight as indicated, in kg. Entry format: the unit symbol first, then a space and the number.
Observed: kg 83
